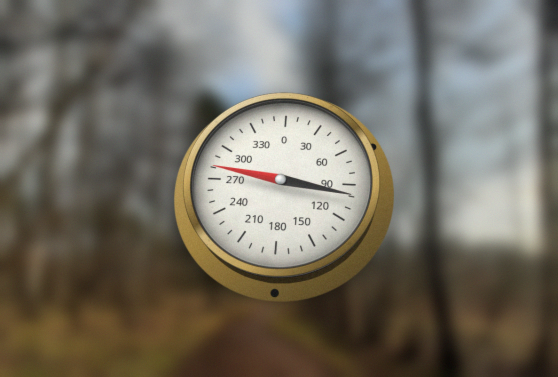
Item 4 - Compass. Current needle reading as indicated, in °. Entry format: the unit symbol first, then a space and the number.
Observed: ° 280
